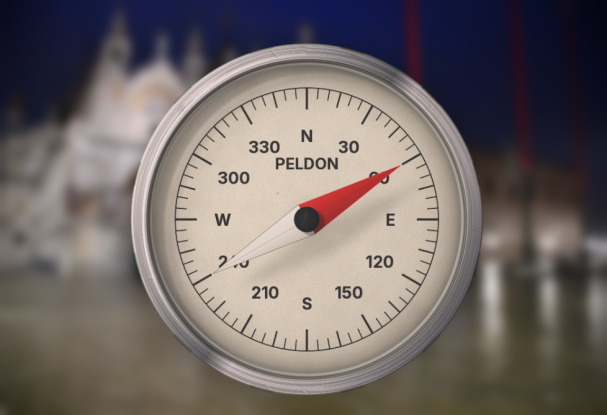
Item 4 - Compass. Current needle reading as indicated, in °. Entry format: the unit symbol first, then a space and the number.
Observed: ° 60
